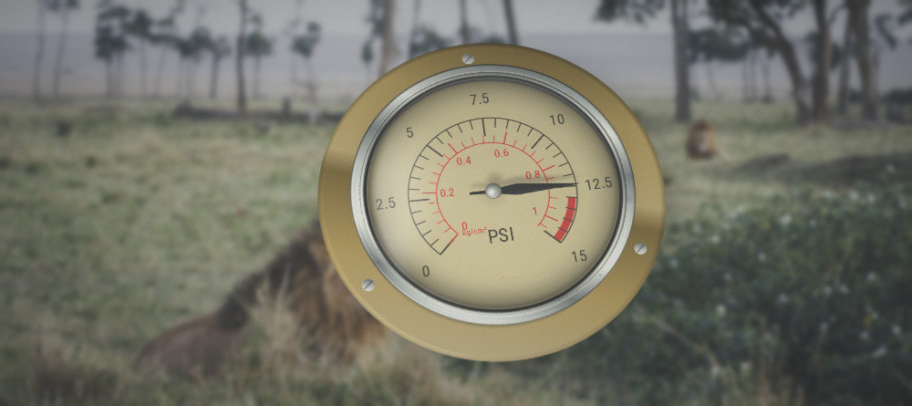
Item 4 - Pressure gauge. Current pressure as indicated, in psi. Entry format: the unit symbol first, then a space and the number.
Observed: psi 12.5
